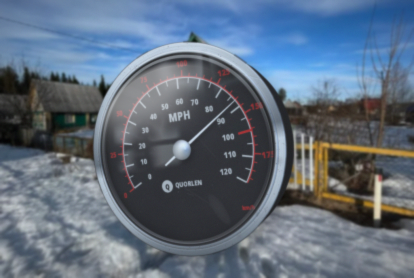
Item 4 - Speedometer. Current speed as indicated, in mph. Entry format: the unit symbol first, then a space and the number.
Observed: mph 87.5
